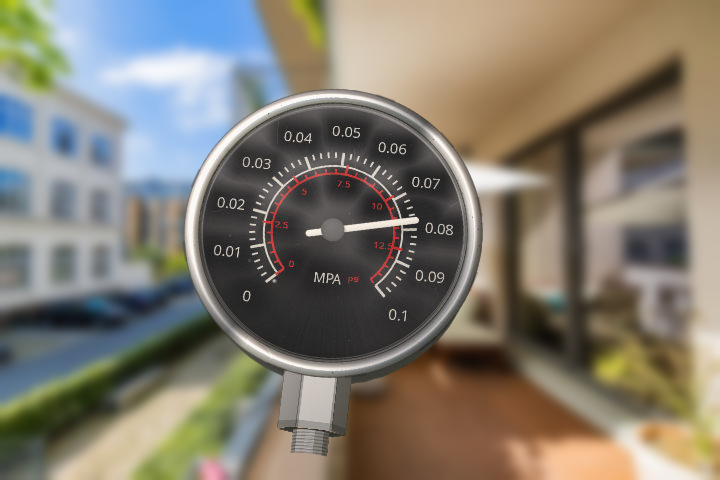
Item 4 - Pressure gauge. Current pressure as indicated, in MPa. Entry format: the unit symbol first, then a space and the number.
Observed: MPa 0.078
